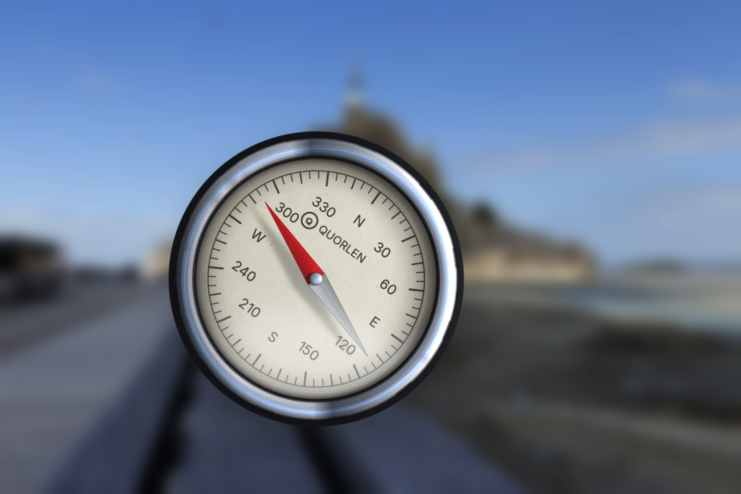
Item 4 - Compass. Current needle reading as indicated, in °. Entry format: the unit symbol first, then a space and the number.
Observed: ° 290
